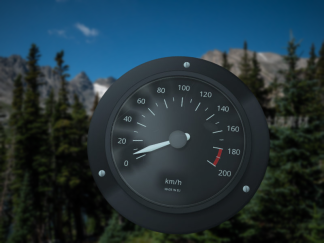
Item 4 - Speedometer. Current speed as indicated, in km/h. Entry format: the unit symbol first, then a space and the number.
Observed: km/h 5
